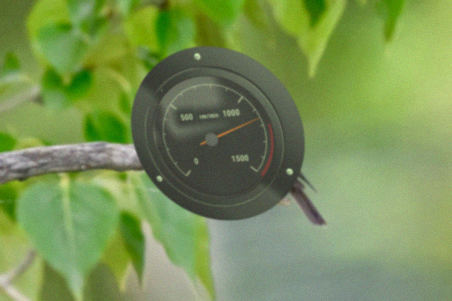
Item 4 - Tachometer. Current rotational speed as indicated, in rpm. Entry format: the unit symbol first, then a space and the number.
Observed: rpm 1150
